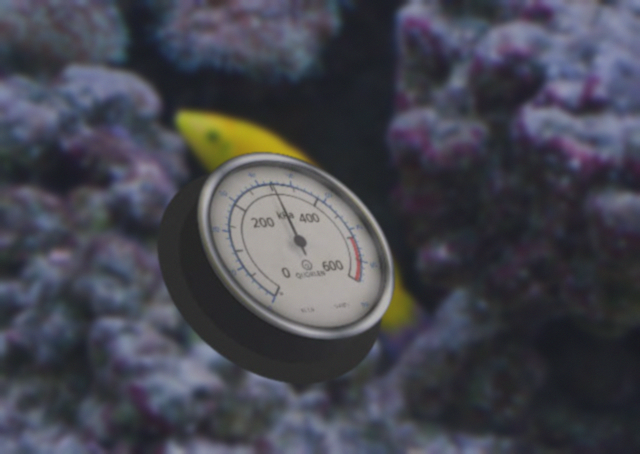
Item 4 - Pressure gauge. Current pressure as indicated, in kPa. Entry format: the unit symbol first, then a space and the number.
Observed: kPa 300
